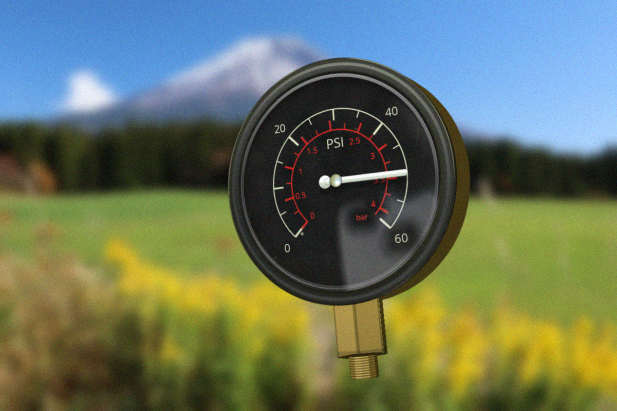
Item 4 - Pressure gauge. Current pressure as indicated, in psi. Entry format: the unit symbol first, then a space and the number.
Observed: psi 50
